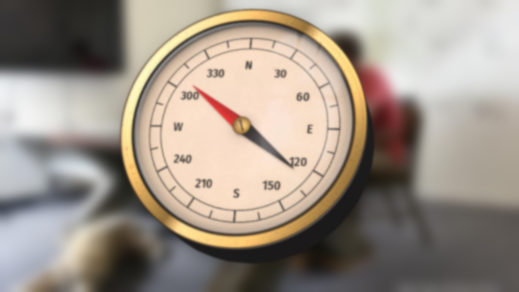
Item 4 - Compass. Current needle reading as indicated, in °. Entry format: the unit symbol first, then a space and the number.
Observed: ° 307.5
